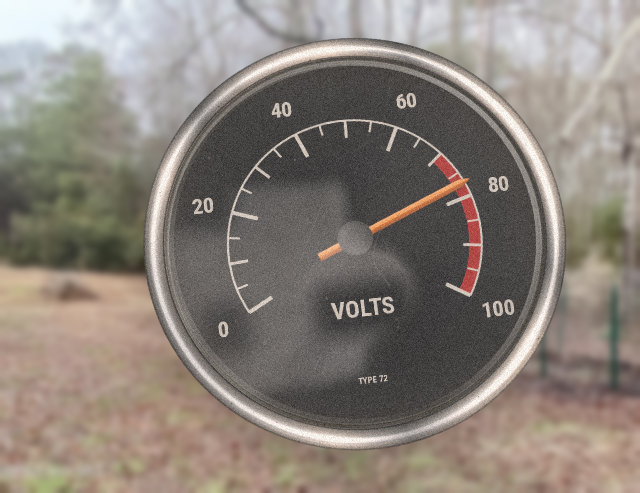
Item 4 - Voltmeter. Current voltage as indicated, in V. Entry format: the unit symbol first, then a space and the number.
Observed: V 77.5
